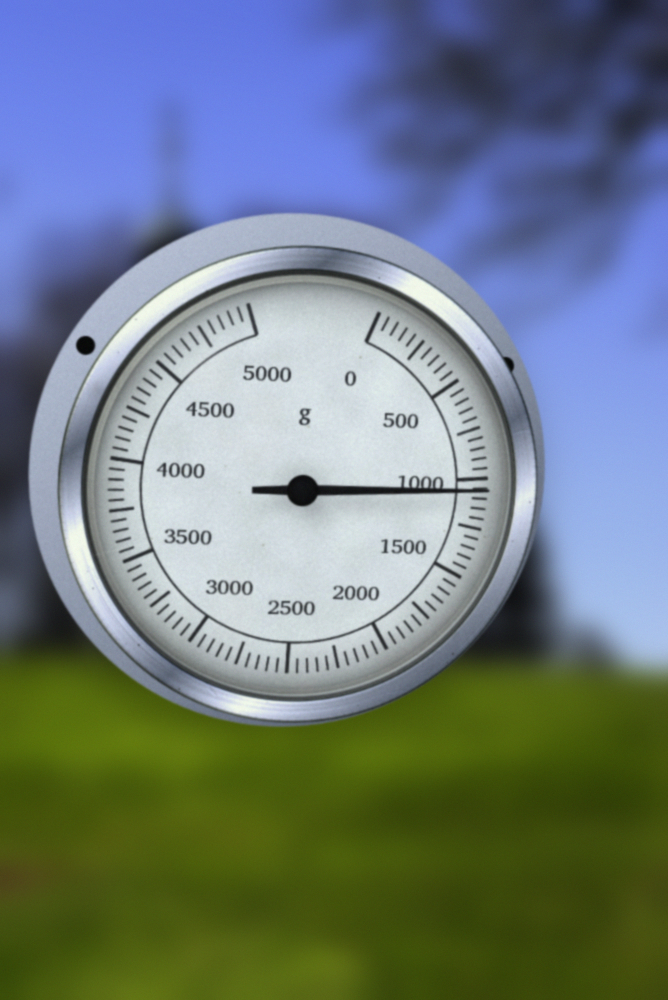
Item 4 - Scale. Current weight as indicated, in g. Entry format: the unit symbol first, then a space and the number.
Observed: g 1050
